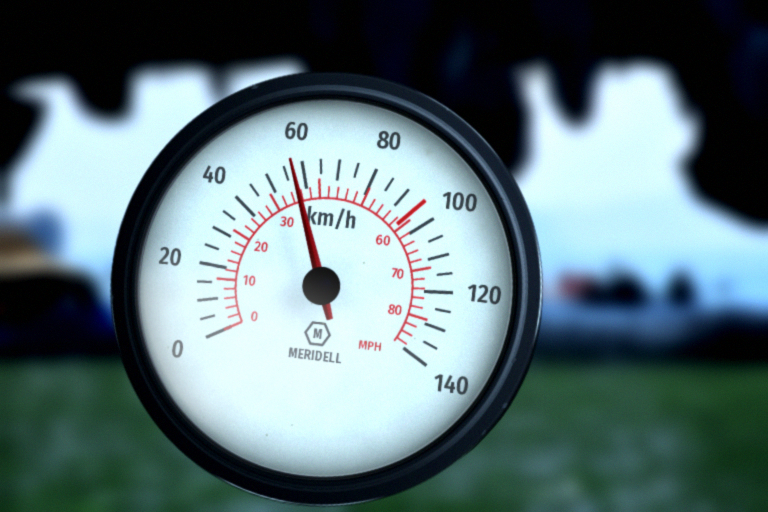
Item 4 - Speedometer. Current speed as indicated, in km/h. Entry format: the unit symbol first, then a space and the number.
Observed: km/h 57.5
